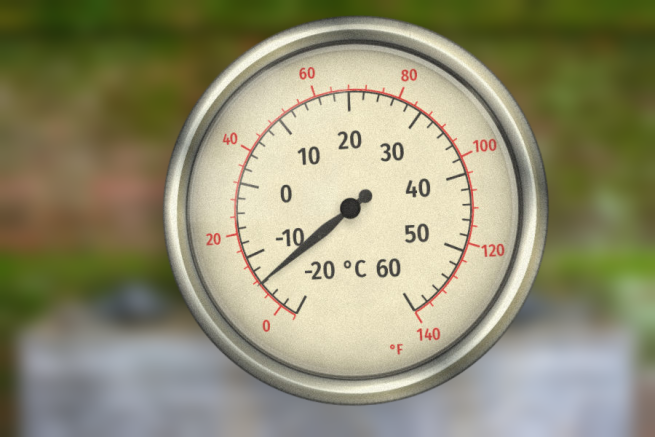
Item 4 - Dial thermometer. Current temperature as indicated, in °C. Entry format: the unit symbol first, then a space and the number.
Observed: °C -14
